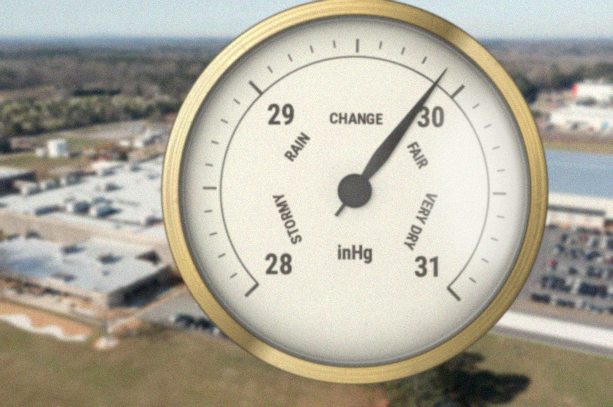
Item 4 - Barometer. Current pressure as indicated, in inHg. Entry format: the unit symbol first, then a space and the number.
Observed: inHg 29.9
